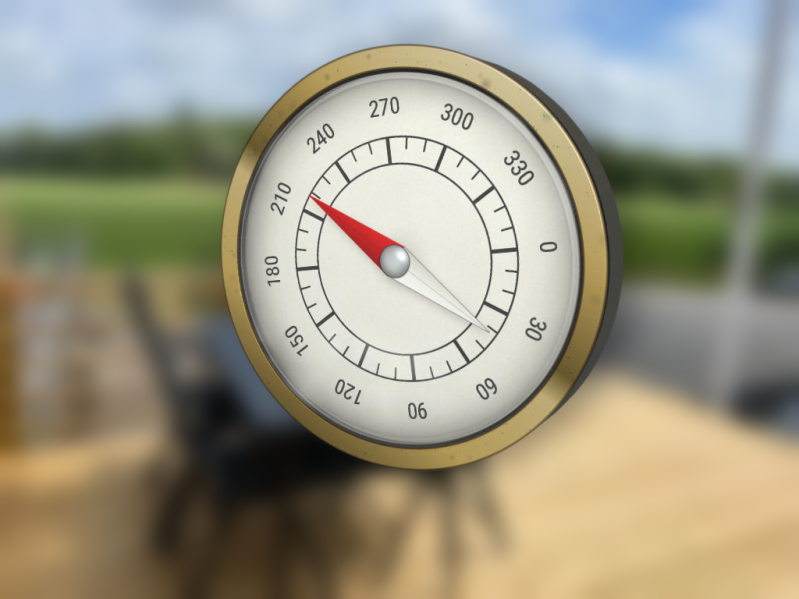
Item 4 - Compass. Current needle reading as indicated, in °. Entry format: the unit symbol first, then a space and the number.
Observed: ° 220
